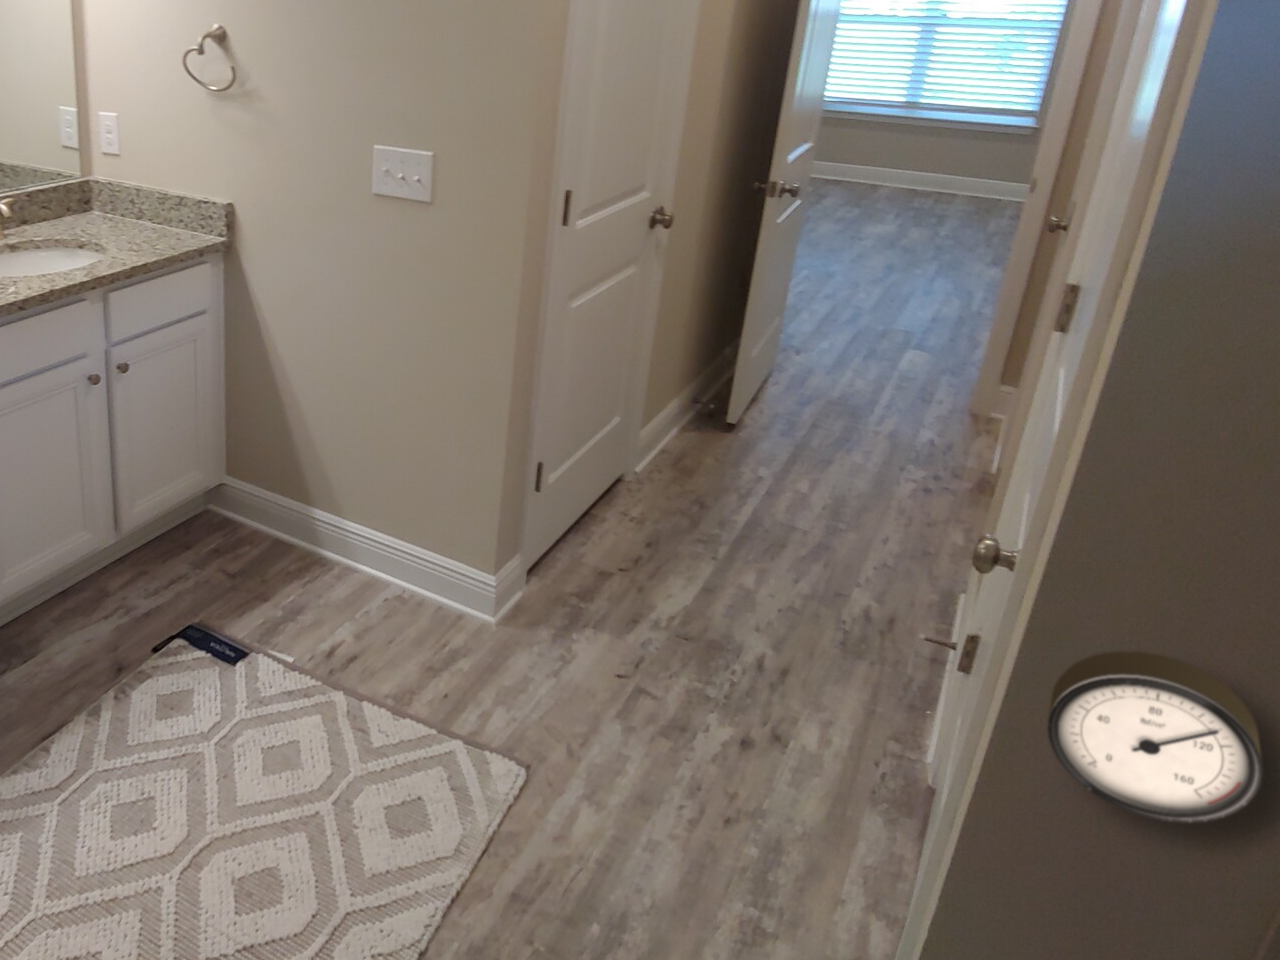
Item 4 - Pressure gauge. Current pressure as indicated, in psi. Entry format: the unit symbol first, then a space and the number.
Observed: psi 110
